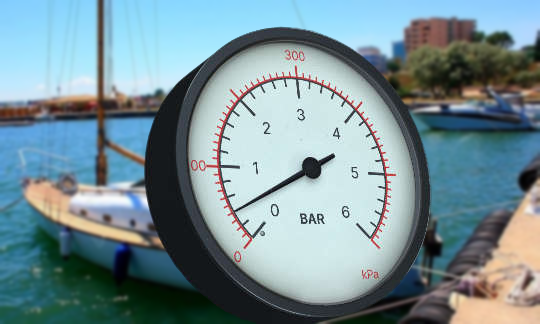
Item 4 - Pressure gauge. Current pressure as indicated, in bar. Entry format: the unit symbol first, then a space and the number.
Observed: bar 0.4
